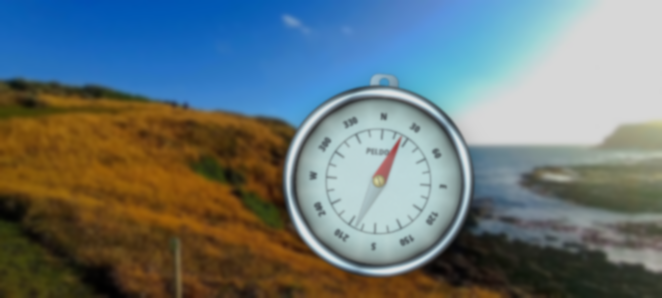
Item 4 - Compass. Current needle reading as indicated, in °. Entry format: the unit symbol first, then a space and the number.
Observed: ° 22.5
